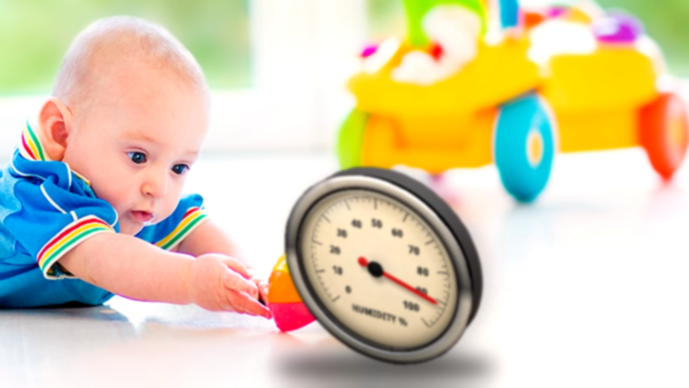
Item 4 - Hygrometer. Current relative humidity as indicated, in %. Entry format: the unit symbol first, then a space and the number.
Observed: % 90
